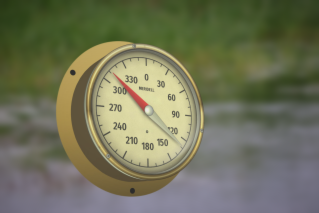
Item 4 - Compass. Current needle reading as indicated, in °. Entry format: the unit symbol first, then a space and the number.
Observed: ° 310
